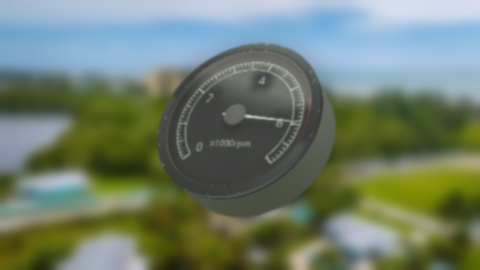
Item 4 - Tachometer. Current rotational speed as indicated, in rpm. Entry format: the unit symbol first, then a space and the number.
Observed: rpm 6000
